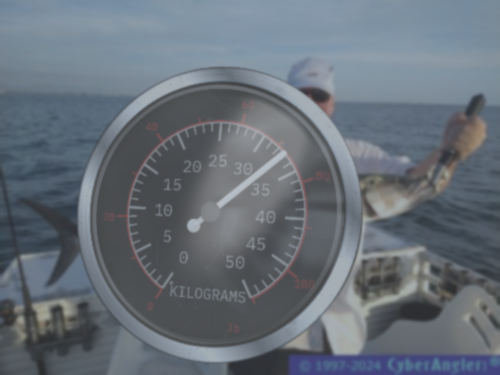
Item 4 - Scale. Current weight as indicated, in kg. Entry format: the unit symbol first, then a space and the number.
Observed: kg 33
